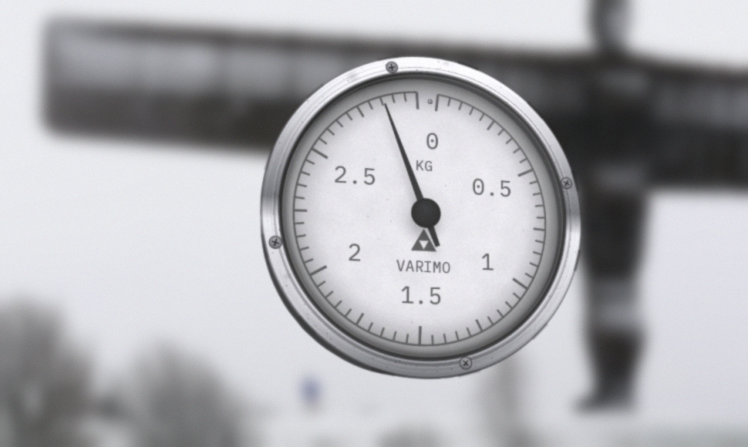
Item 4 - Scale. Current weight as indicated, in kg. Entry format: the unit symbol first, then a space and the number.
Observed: kg 2.85
